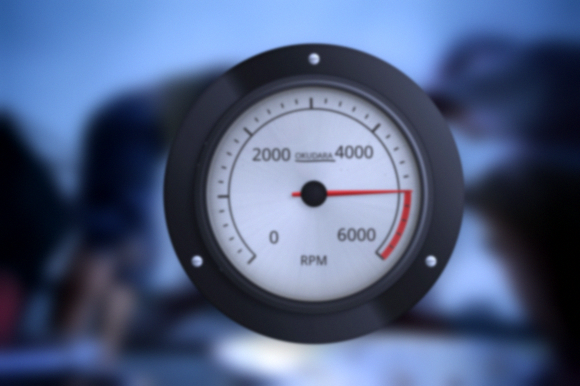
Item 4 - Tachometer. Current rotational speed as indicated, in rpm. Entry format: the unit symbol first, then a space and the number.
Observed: rpm 5000
